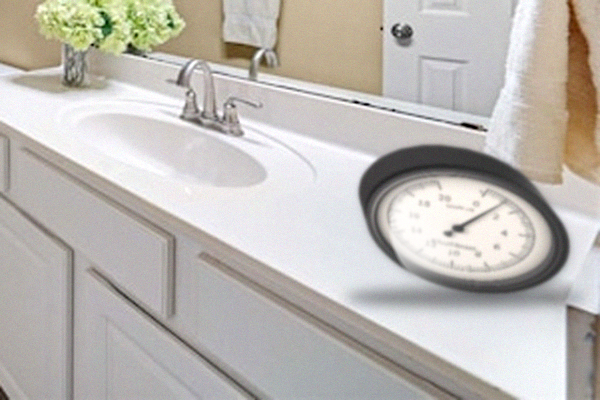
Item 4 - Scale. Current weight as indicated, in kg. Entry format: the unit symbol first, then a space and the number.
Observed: kg 1
